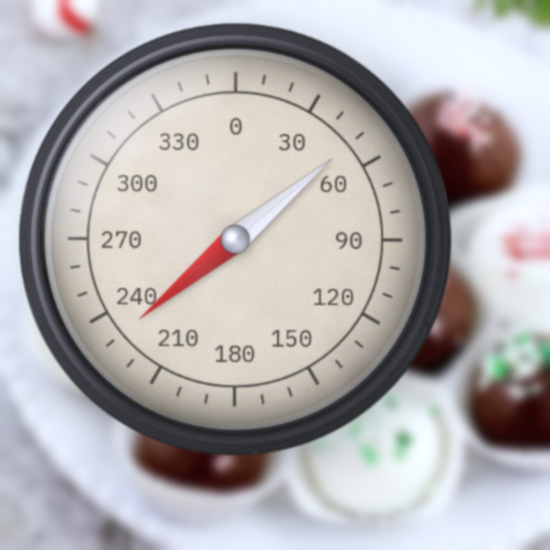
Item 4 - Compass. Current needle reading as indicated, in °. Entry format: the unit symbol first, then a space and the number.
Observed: ° 230
